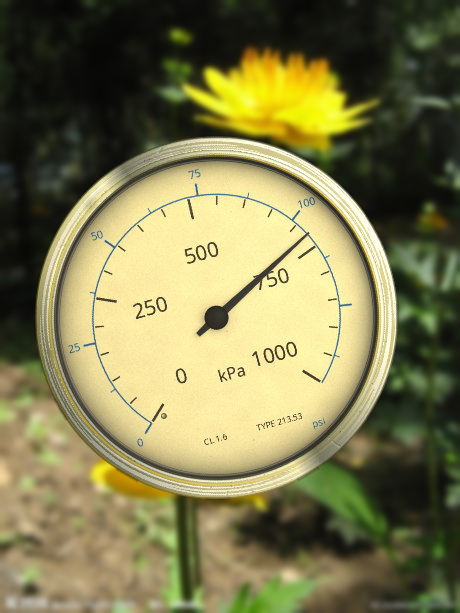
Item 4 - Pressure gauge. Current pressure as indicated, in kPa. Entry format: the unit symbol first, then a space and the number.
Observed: kPa 725
